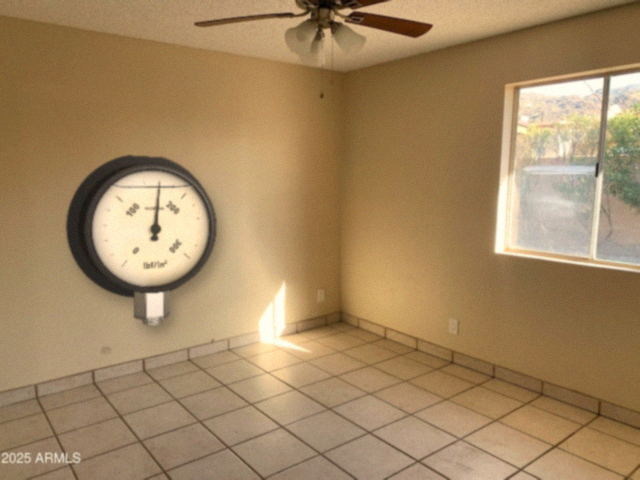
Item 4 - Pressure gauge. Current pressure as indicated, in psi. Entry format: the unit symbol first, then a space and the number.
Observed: psi 160
